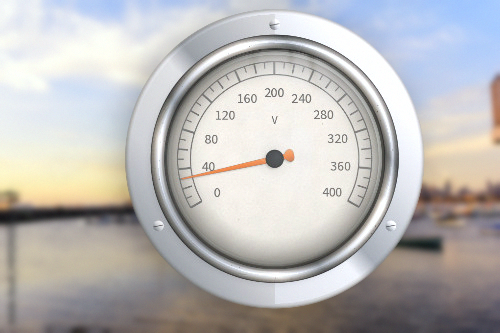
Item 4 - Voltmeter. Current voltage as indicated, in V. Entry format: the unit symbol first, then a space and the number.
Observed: V 30
